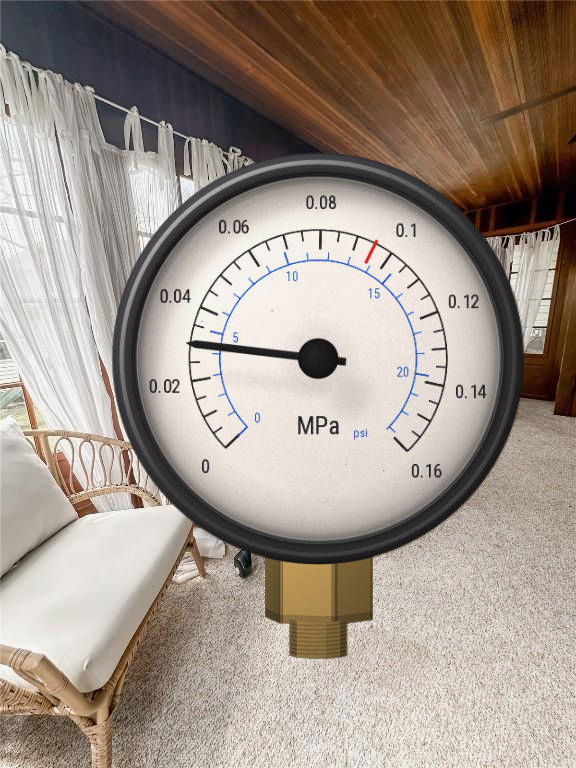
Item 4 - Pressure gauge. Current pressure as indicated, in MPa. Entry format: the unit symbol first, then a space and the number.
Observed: MPa 0.03
